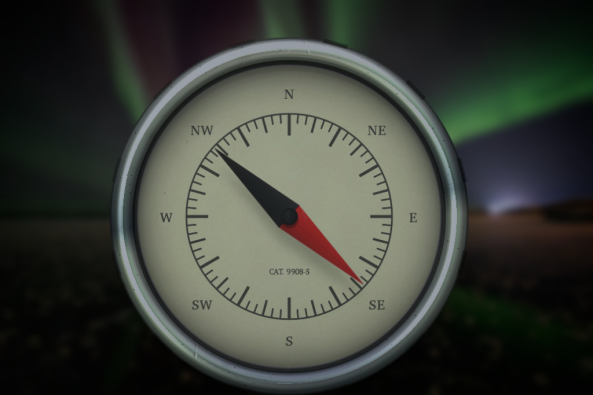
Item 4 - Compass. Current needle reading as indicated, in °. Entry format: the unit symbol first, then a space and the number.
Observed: ° 132.5
